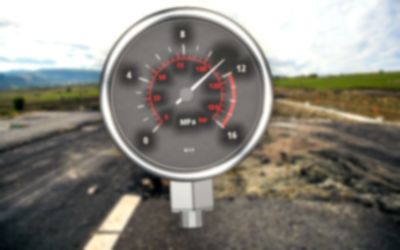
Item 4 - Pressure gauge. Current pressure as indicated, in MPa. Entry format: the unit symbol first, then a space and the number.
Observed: MPa 11
